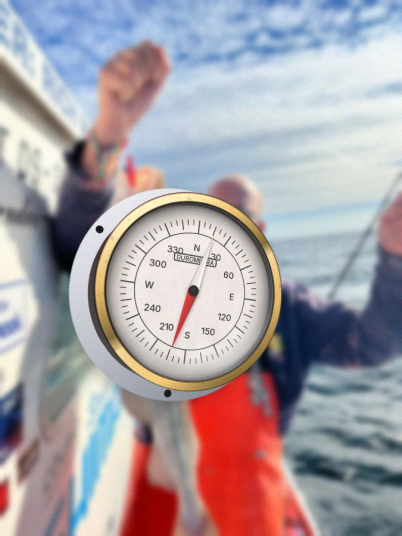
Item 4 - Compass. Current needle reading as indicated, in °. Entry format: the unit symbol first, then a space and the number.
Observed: ° 195
